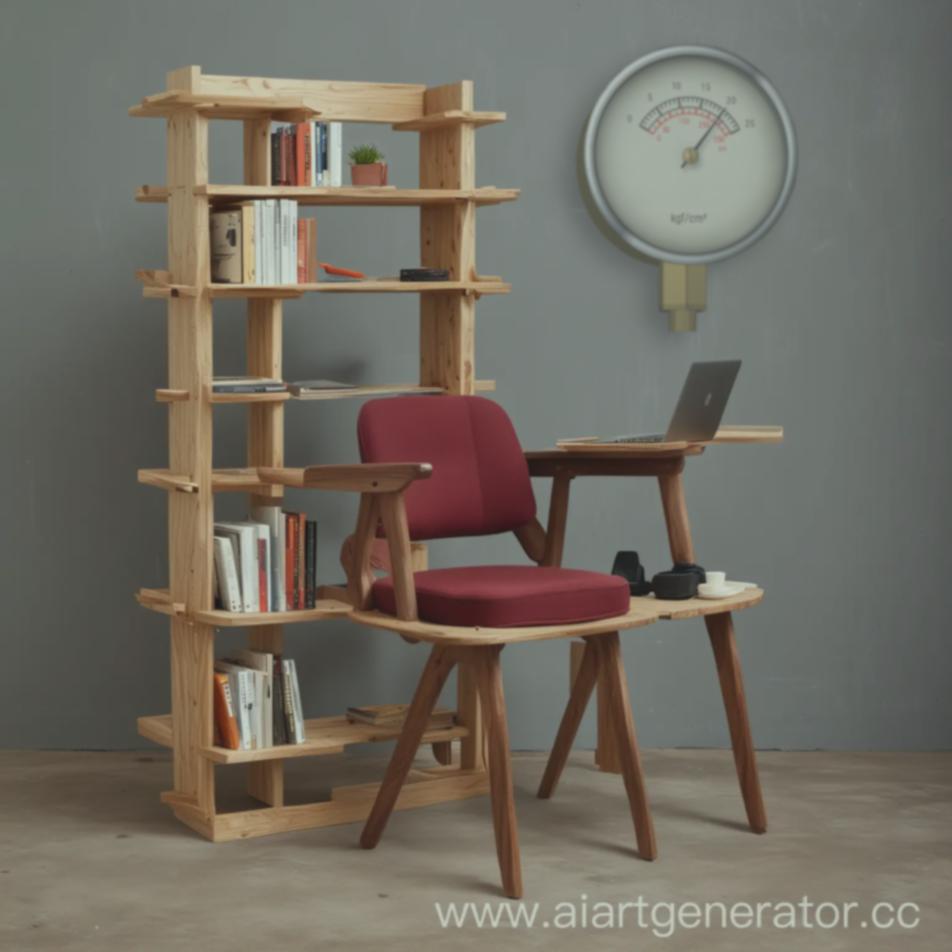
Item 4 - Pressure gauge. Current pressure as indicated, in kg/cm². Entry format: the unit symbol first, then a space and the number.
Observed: kg/cm² 20
